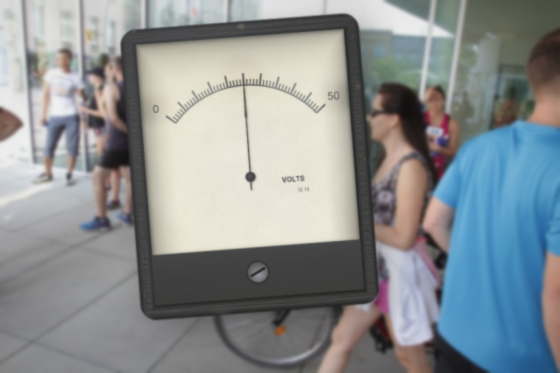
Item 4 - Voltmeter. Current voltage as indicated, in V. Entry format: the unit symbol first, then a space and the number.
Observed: V 25
